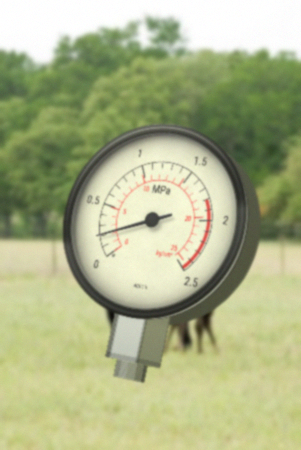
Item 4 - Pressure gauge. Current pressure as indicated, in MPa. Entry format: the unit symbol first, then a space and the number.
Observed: MPa 0.2
